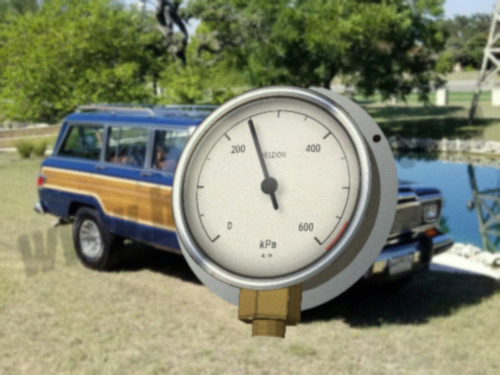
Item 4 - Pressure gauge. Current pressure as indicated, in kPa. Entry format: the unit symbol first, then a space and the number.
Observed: kPa 250
